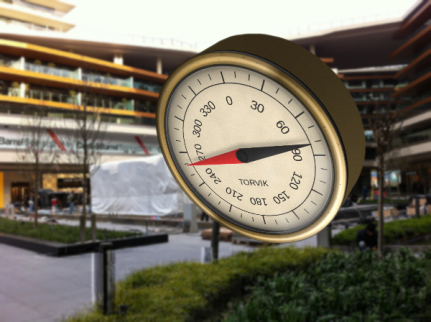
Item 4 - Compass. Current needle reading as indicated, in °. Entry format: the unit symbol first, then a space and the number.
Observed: ° 260
